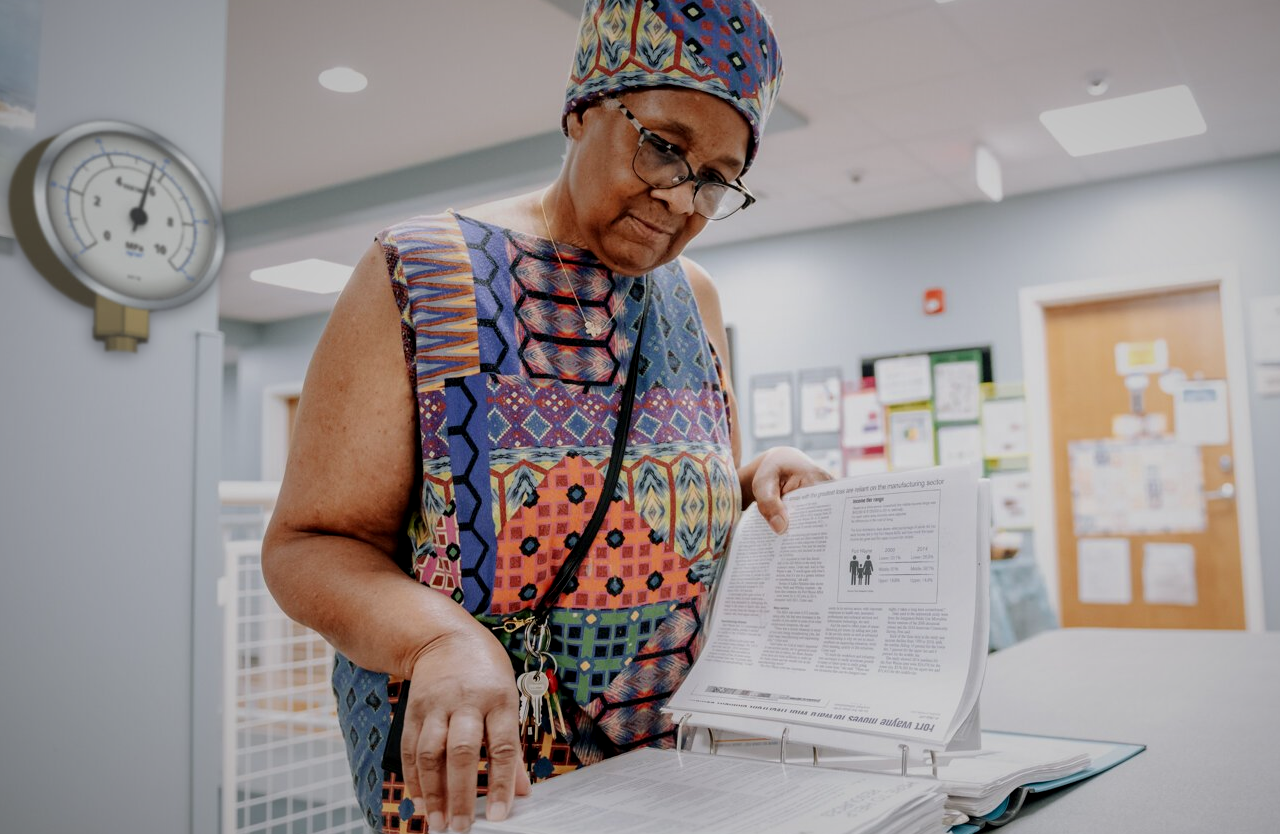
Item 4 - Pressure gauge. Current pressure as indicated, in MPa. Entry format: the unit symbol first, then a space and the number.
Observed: MPa 5.5
